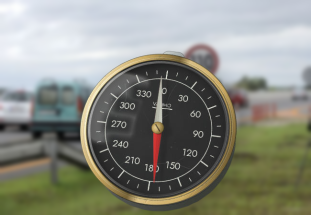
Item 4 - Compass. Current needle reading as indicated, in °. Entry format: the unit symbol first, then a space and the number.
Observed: ° 175
